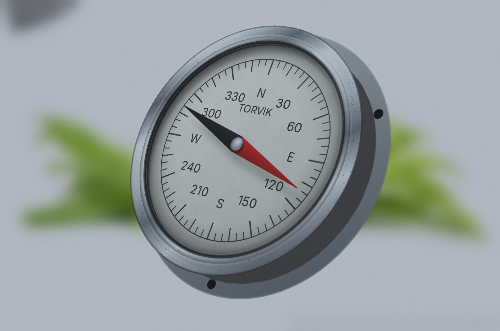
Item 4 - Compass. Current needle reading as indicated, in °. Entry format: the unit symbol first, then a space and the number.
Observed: ° 110
